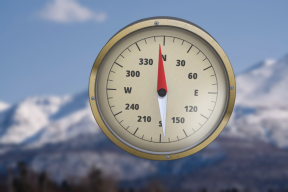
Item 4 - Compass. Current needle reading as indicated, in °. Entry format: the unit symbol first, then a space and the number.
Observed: ° 355
